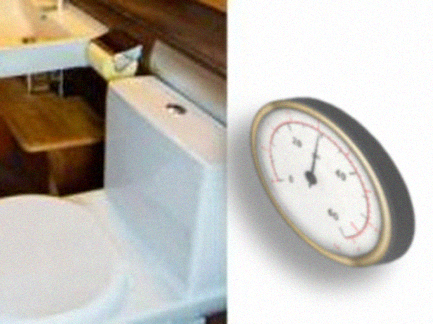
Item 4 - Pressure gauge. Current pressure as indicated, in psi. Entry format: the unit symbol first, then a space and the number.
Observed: psi 30
